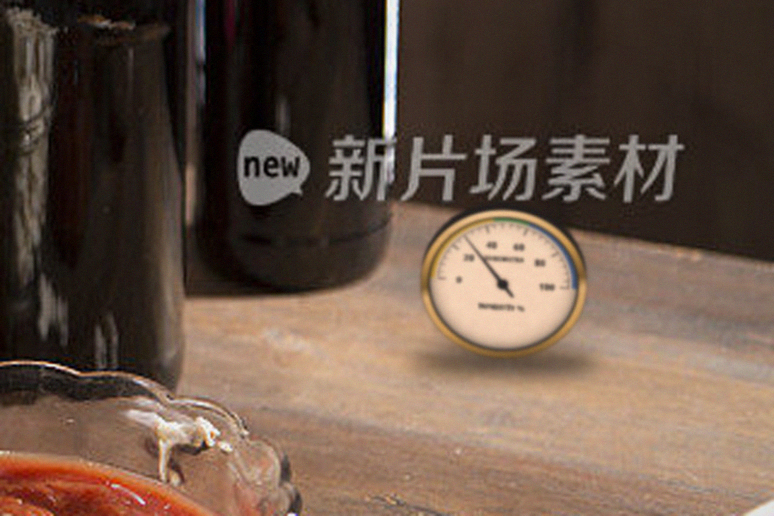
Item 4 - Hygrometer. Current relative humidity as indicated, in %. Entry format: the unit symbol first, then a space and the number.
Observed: % 28
